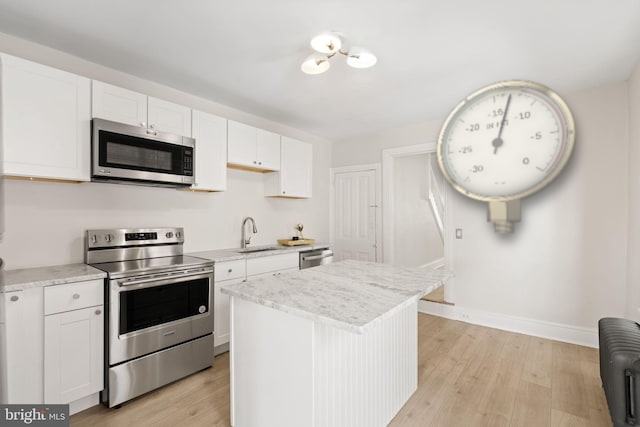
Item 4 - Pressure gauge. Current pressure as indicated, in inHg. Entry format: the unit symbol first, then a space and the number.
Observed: inHg -13
